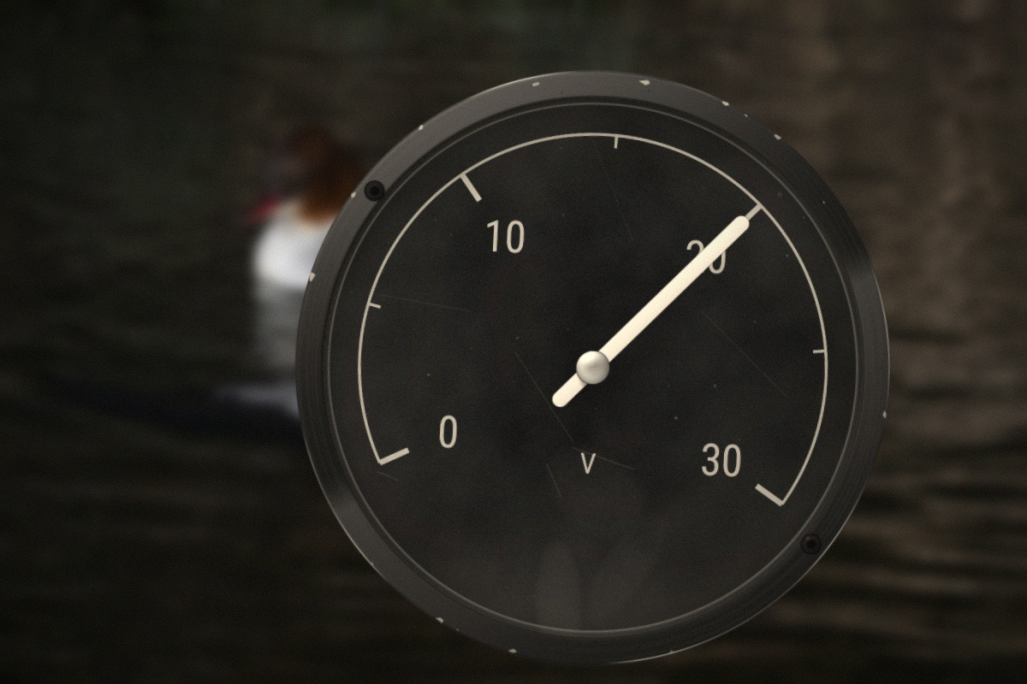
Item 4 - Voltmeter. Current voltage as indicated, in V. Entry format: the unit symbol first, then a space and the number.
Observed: V 20
